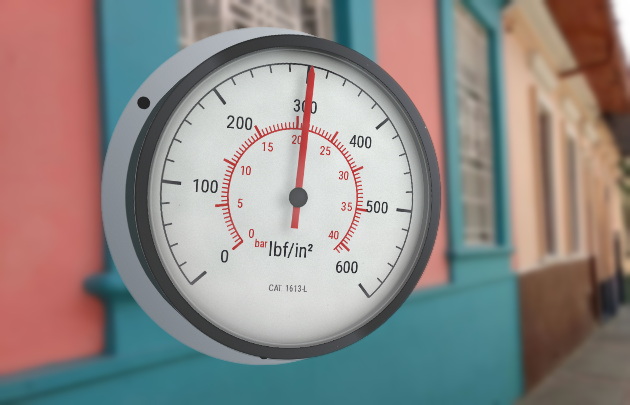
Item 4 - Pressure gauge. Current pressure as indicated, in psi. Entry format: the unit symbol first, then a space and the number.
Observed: psi 300
